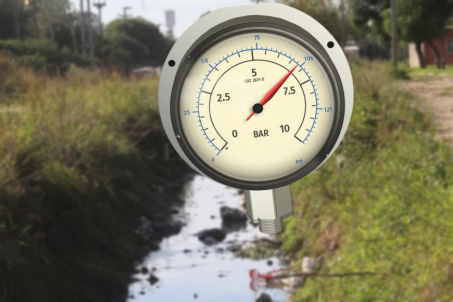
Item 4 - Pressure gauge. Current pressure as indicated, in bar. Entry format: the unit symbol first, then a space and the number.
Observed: bar 6.75
